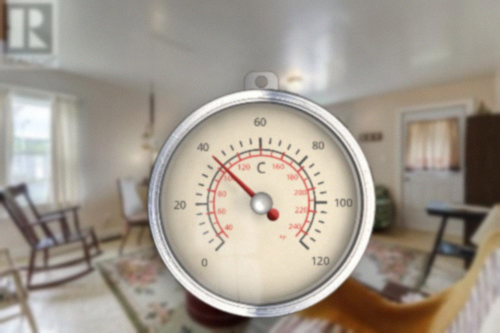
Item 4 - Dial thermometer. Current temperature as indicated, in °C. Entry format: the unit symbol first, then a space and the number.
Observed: °C 40
